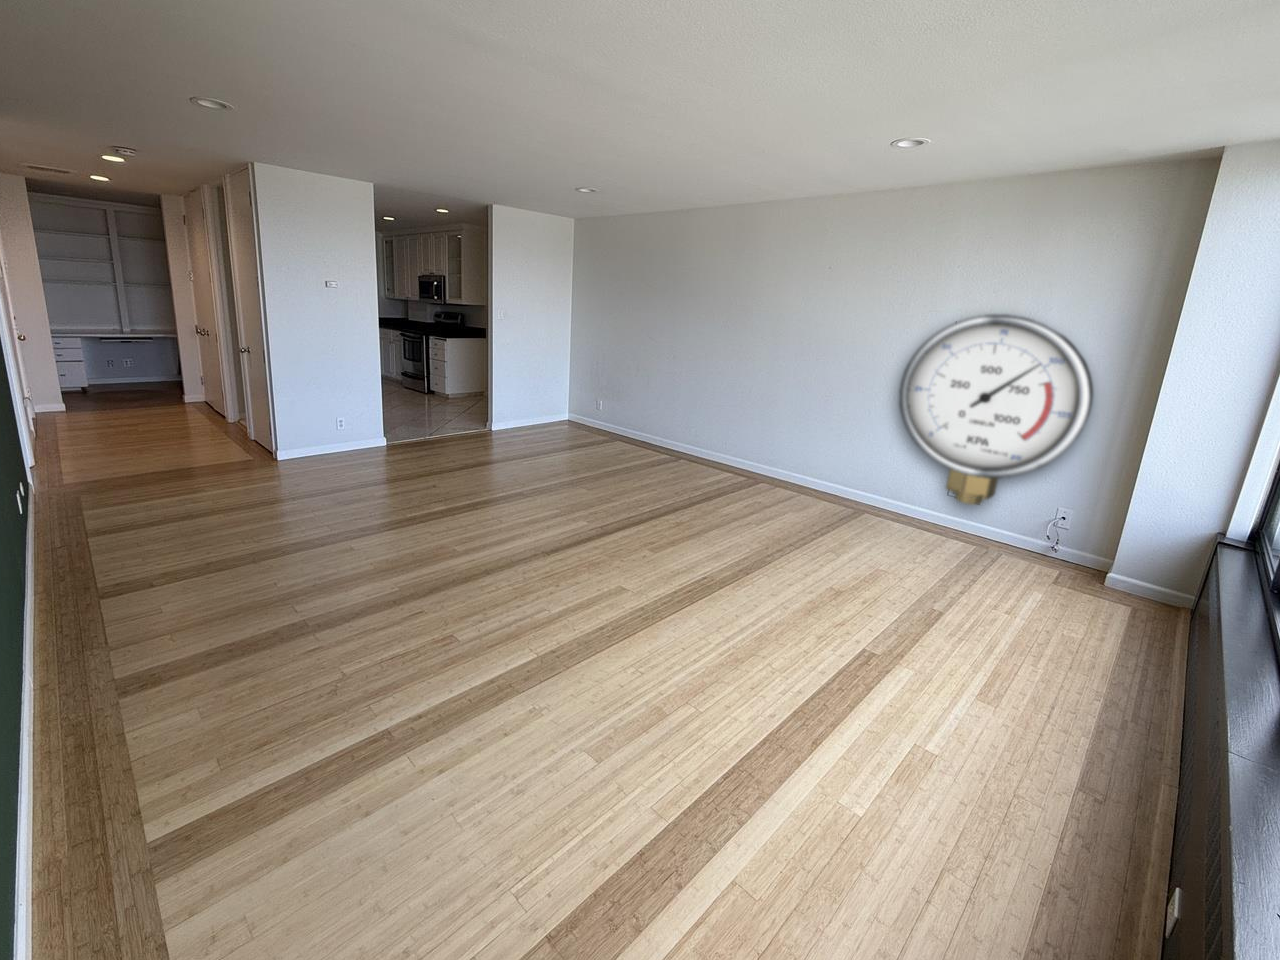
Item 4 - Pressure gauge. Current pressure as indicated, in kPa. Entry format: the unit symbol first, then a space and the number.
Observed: kPa 675
